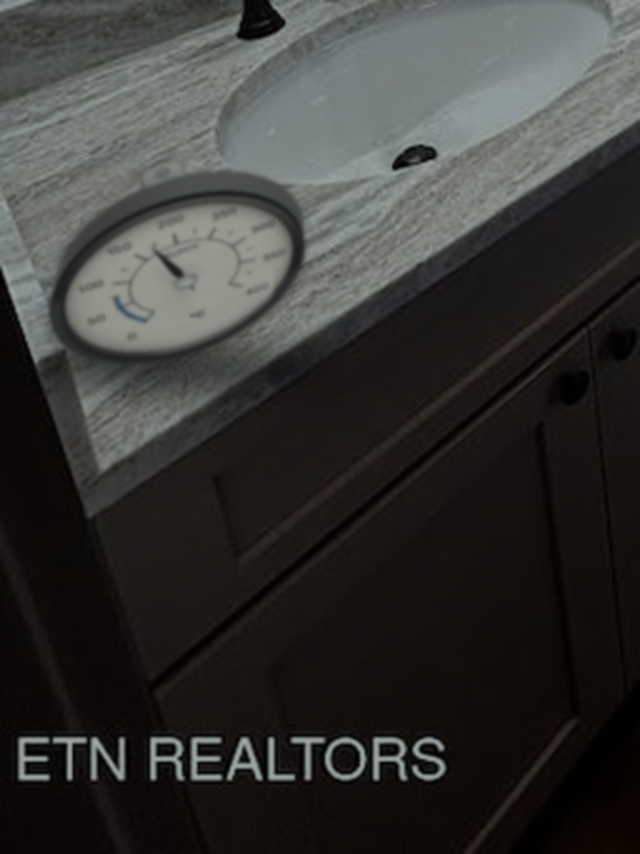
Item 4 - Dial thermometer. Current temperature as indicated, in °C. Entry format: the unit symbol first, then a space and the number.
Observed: °C 175
